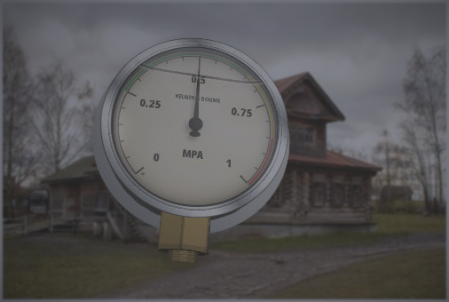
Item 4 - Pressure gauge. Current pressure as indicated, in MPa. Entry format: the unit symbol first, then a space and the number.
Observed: MPa 0.5
